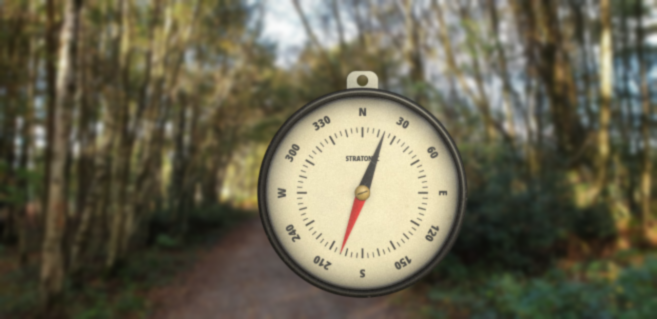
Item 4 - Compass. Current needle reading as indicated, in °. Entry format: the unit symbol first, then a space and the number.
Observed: ° 200
